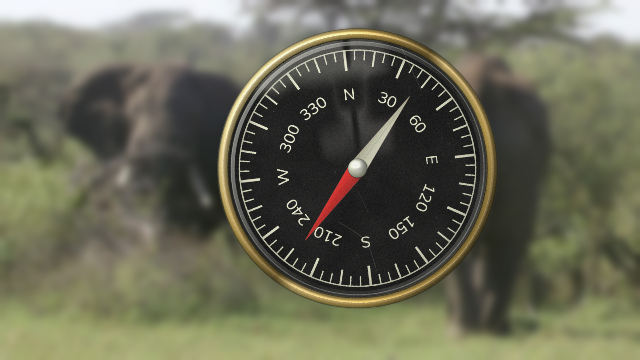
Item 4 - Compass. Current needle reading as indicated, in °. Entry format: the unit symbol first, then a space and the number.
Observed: ° 222.5
